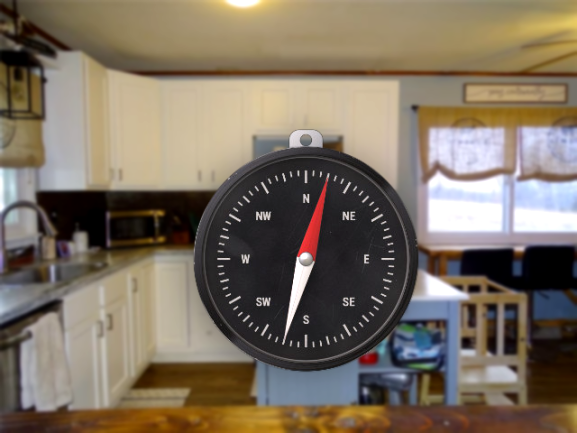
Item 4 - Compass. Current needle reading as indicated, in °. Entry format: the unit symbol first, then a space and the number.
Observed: ° 15
